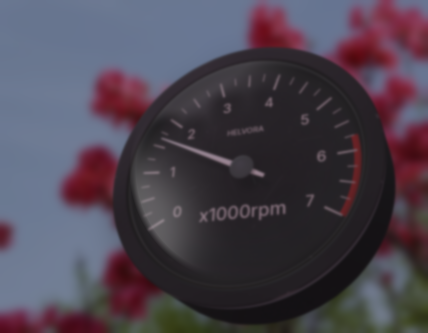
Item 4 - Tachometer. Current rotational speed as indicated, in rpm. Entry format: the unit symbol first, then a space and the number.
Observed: rpm 1625
